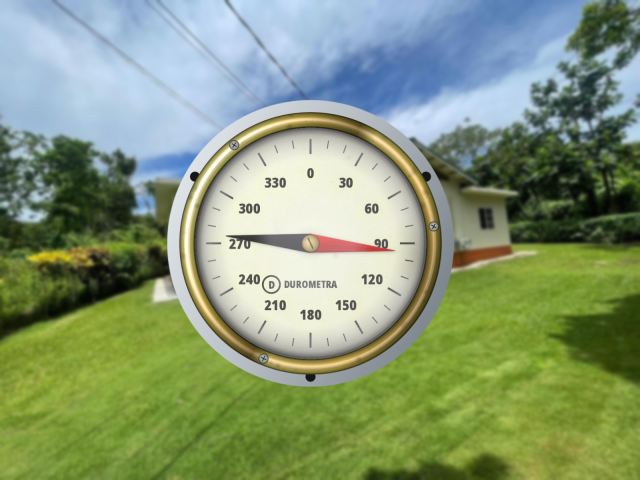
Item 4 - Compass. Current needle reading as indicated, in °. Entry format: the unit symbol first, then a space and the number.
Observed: ° 95
